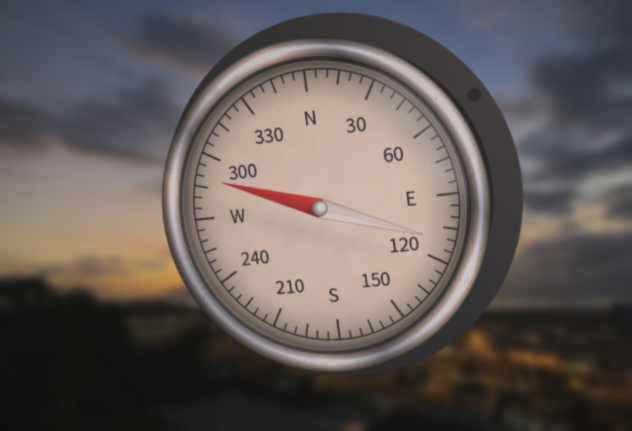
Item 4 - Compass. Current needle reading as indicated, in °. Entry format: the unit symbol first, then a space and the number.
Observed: ° 290
